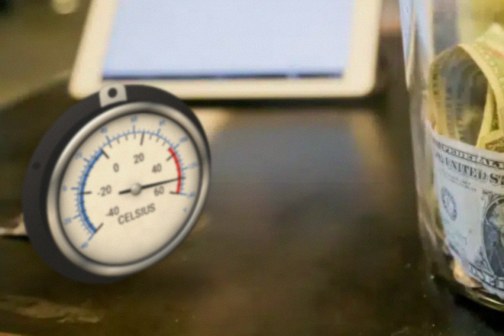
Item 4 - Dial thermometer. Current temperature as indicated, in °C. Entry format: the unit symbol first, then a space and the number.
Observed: °C 52
